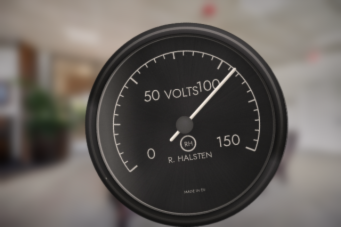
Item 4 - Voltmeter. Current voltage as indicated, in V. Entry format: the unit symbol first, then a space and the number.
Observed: V 107.5
